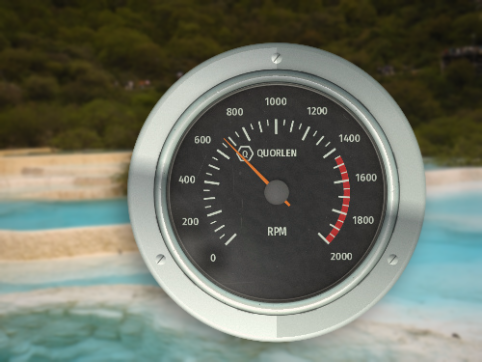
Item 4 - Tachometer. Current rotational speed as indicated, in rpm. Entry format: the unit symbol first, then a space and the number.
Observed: rpm 675
